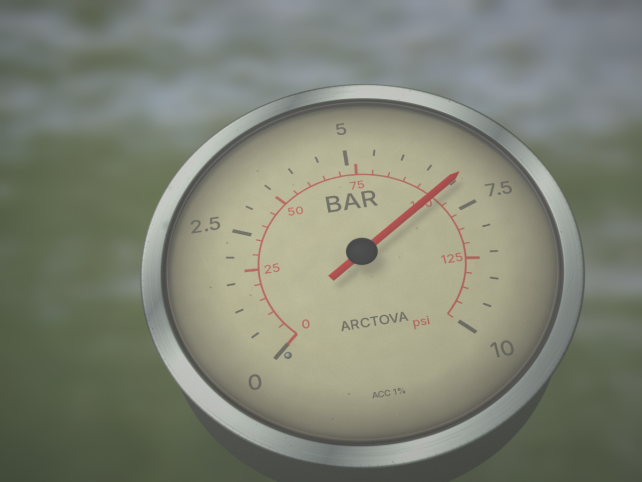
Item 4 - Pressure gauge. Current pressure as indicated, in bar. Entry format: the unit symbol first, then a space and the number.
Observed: bar 7
